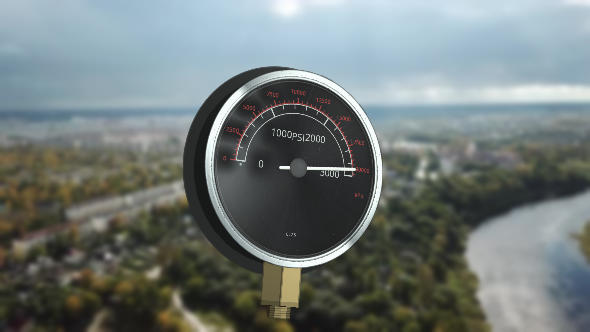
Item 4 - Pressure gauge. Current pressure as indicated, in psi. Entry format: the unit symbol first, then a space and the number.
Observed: psi 2900
